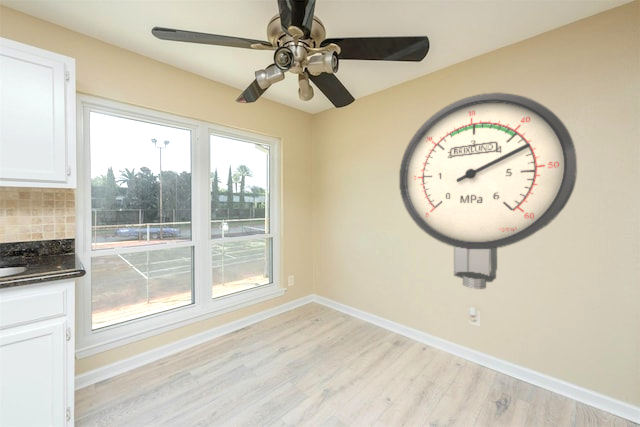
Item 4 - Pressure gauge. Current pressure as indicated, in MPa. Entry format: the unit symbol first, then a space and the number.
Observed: MPa 4.4
